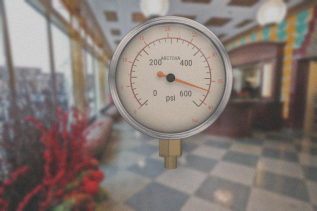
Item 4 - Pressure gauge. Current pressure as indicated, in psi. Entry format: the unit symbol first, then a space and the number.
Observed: psi 540
